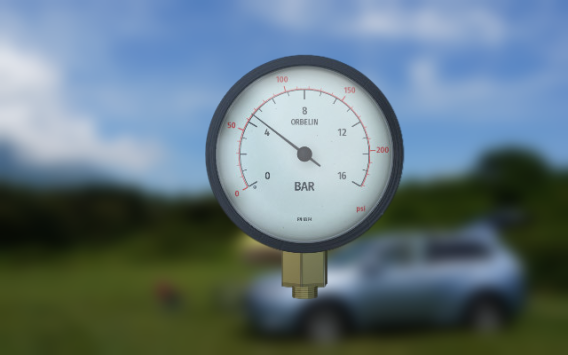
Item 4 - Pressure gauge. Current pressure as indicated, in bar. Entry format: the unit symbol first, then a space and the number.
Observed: bar 4.5
